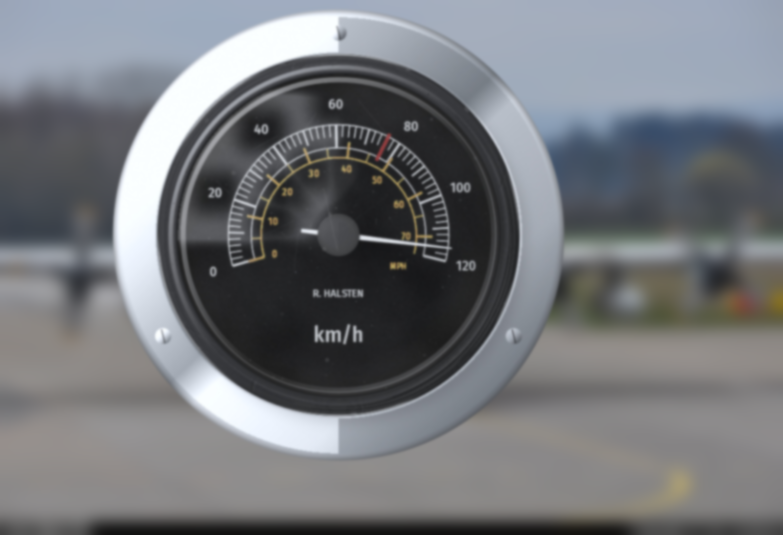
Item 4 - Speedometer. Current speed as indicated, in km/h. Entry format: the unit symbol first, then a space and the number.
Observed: km/h 116
